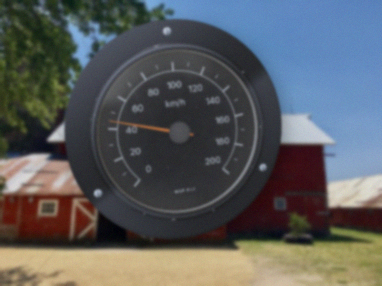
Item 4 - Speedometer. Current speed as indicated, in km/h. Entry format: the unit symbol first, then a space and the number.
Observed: km/h 45
